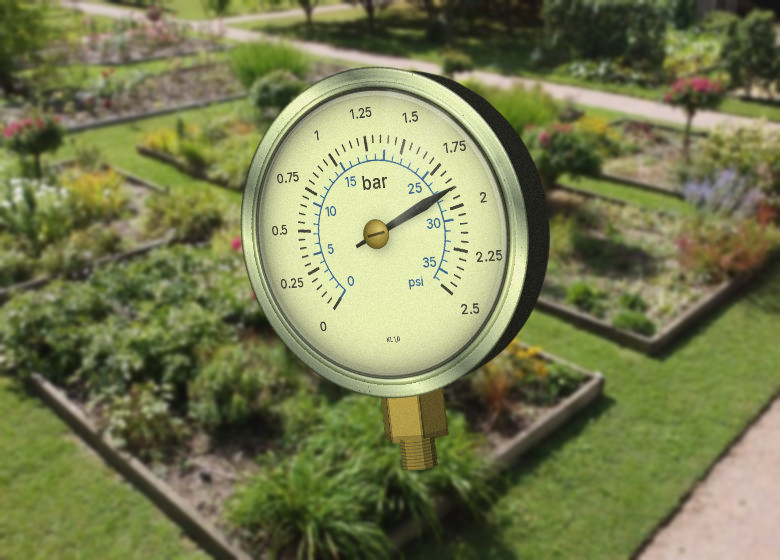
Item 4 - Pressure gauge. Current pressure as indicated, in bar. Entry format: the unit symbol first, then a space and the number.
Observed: bar 1.9
